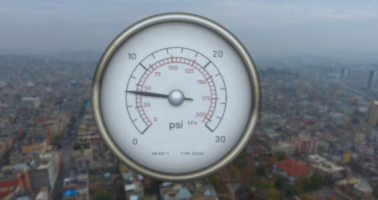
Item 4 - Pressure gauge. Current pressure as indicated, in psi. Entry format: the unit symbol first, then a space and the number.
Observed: psi 6
